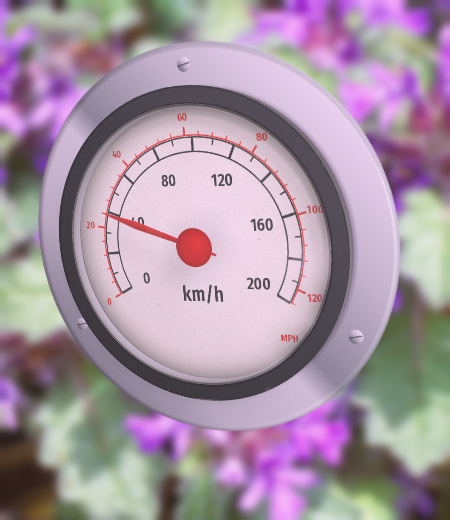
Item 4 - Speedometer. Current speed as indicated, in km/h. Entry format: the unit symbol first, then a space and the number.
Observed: km/h 40
